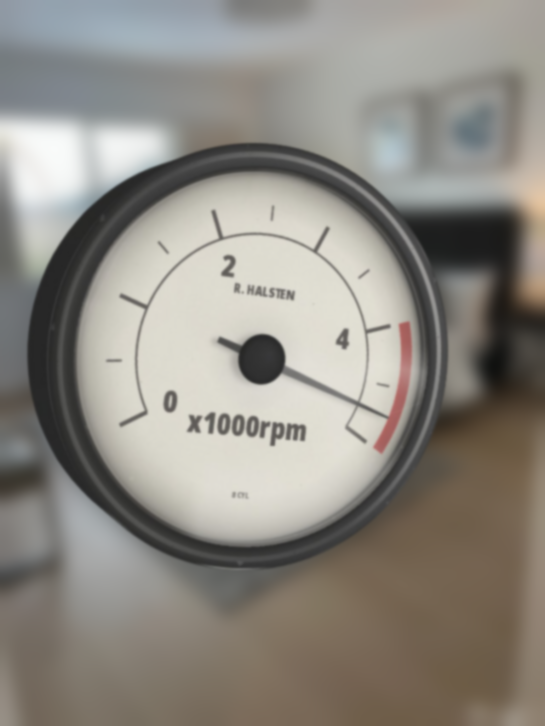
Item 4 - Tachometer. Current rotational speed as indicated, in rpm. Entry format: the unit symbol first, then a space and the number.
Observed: rpm 4750
